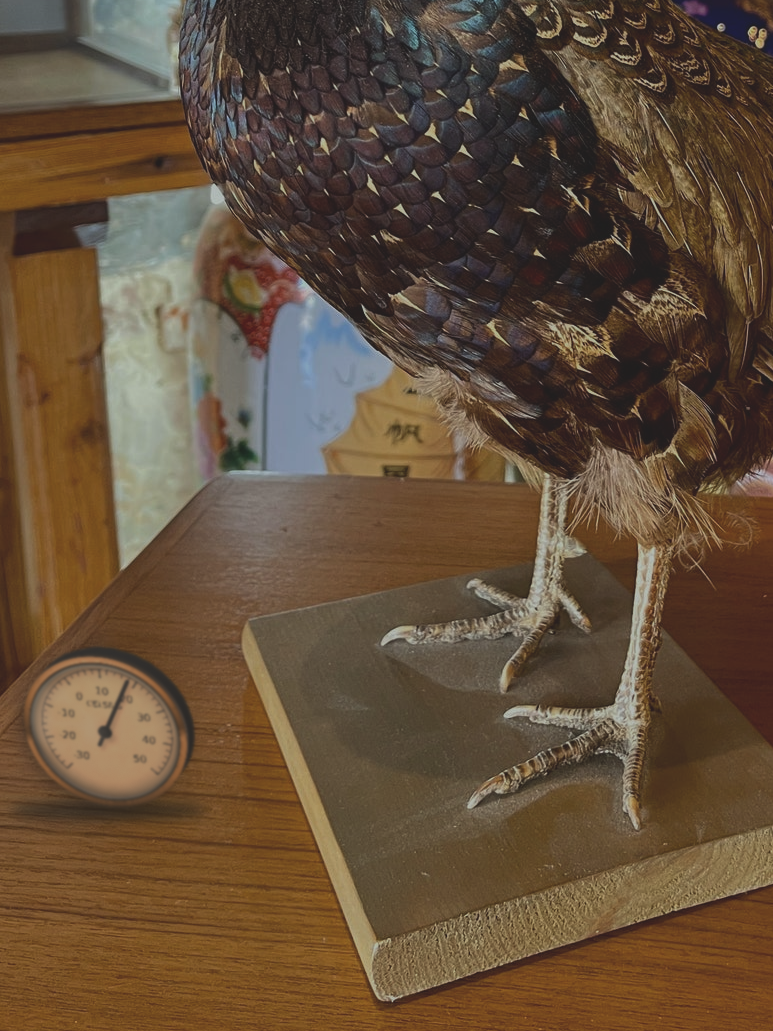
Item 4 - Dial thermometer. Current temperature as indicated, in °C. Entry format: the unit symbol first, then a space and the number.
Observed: °C 18
